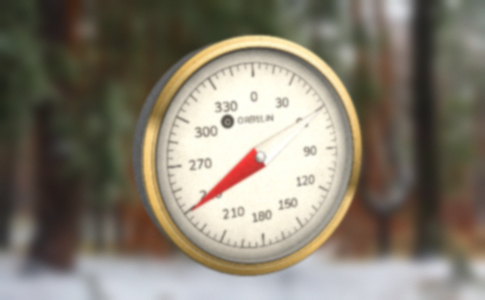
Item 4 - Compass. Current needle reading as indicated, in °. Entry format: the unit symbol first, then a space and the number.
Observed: ° 240
